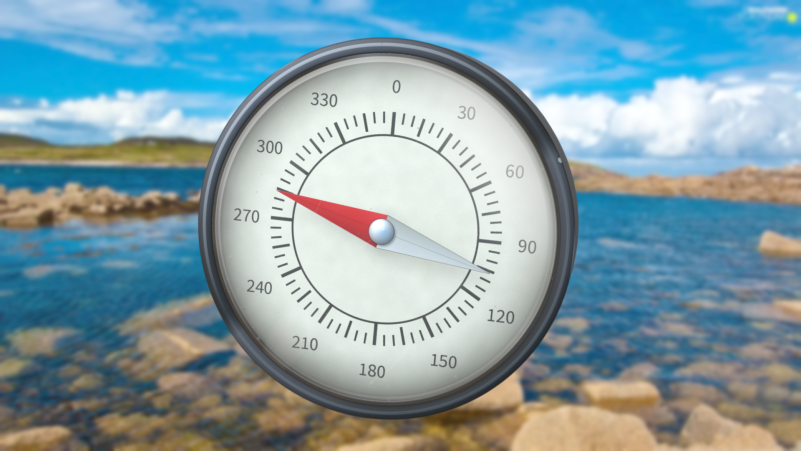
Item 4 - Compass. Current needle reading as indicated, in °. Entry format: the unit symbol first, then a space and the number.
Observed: ° 285
